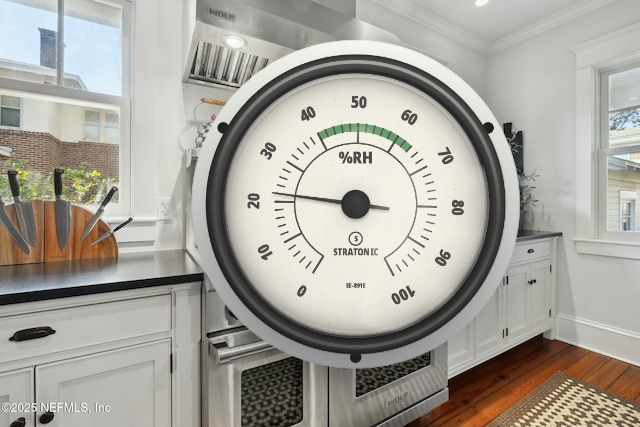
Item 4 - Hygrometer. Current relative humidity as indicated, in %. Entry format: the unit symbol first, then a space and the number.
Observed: % 22
